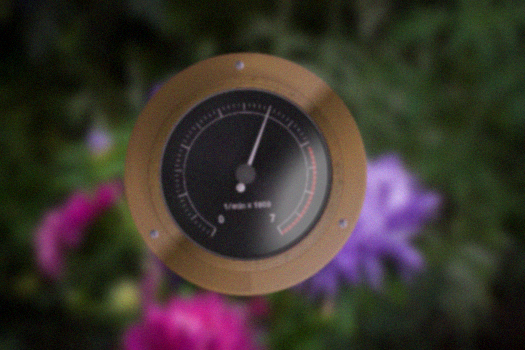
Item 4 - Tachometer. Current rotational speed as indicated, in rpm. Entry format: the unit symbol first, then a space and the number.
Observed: rpm 4000
